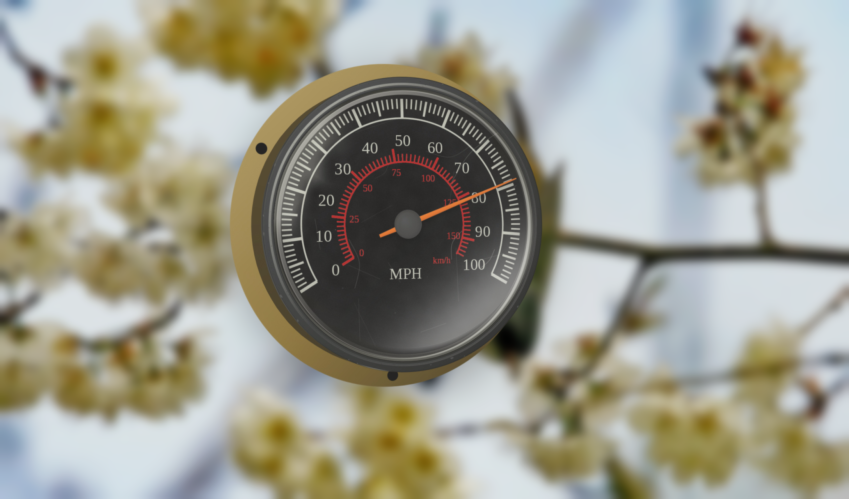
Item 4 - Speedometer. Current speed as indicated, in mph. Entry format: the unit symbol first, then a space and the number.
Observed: mph 79
